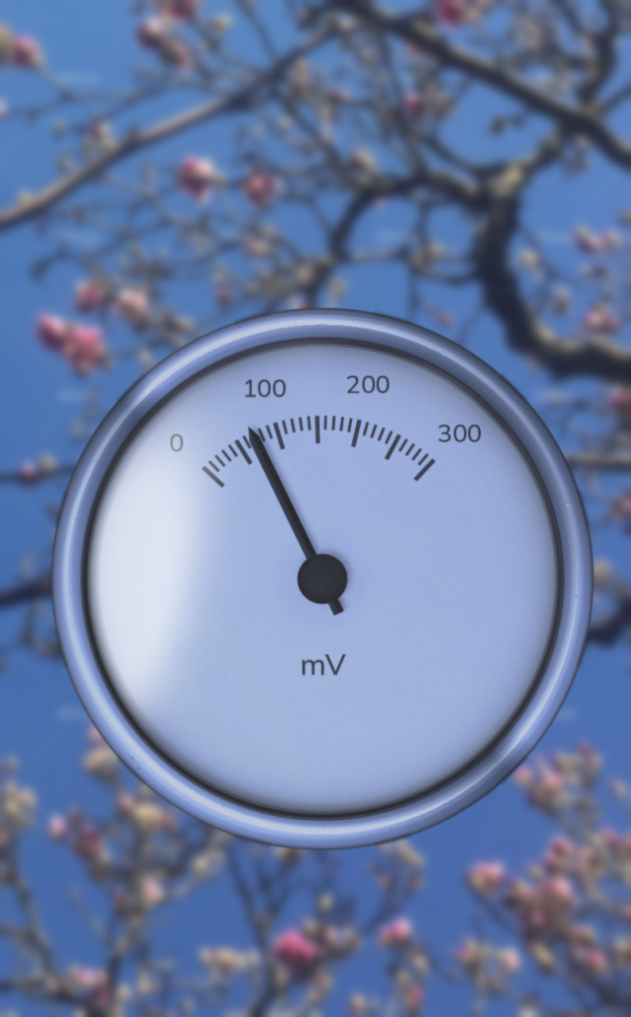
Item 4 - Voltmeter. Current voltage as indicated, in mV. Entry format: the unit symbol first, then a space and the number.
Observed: mV 70
